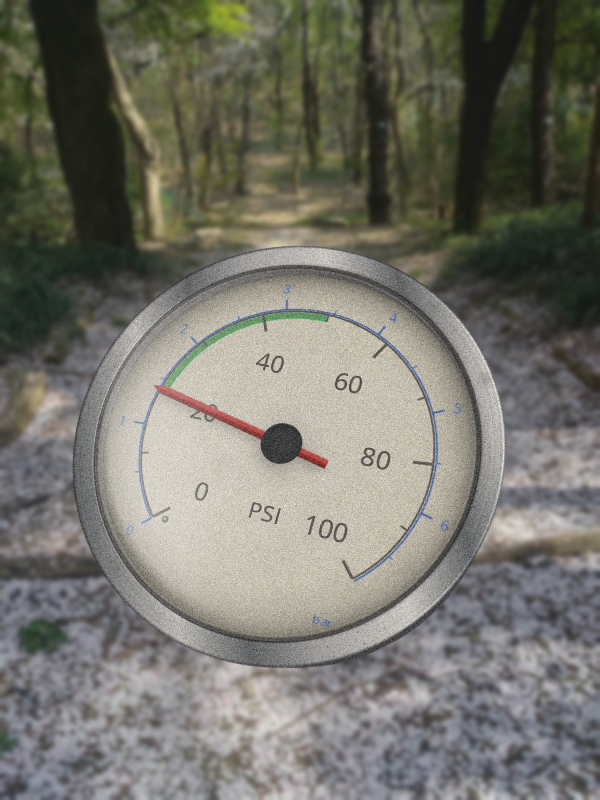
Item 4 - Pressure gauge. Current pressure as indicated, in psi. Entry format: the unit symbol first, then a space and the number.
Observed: psi 20
